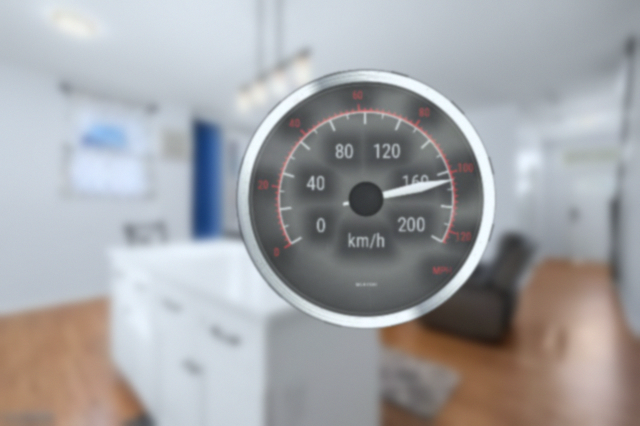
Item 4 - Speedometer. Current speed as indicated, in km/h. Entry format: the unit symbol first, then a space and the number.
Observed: km/h 165
